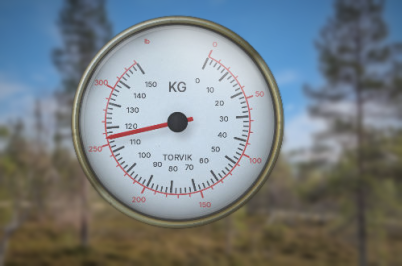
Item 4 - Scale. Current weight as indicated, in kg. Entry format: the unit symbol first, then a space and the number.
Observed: kg 116
